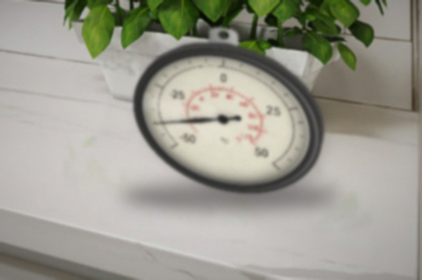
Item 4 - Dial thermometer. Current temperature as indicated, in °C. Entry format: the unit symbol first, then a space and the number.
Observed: °C -40
